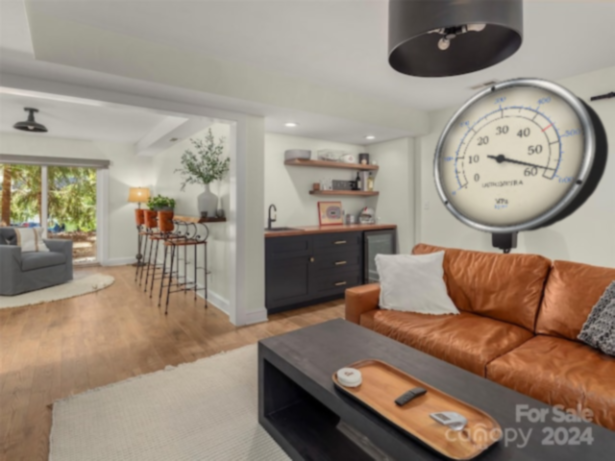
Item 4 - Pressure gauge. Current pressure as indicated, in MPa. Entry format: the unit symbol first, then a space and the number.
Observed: MPa 57.5
